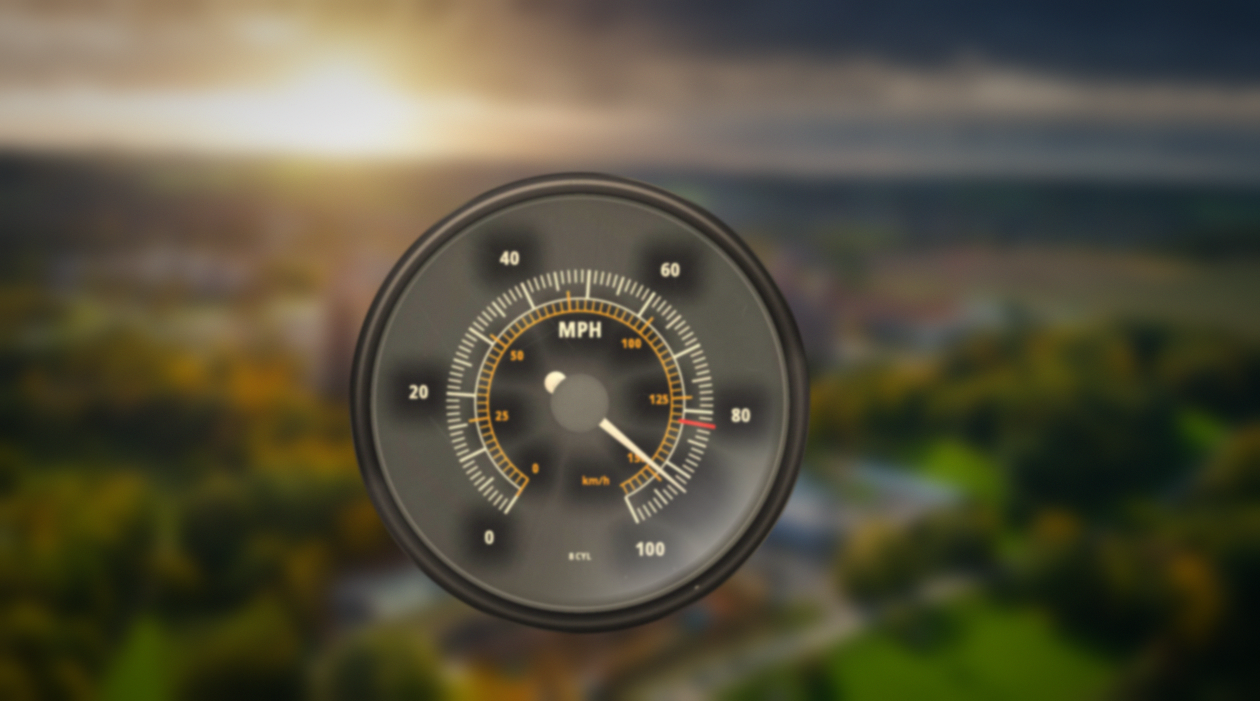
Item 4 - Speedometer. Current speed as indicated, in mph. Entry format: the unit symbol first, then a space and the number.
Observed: mph 92
